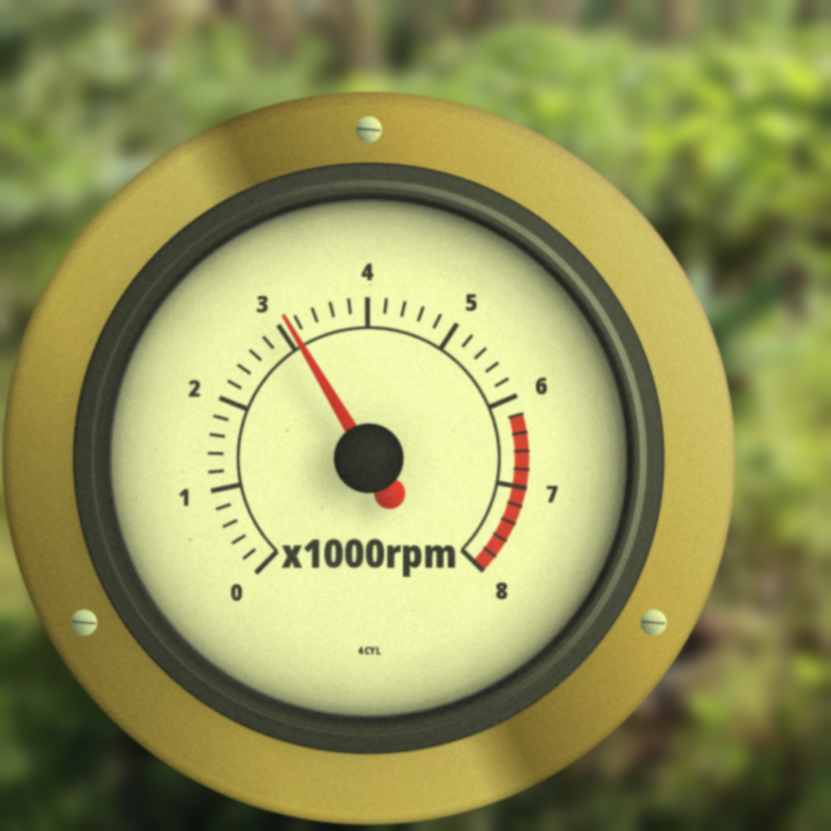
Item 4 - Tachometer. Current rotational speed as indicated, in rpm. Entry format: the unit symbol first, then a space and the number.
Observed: rpm 3100
